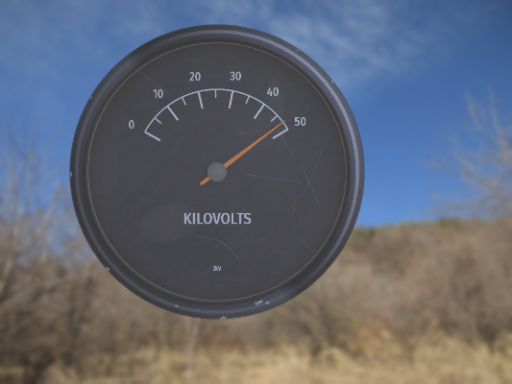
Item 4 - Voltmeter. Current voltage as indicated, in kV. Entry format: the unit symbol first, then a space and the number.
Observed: kV 47.5
